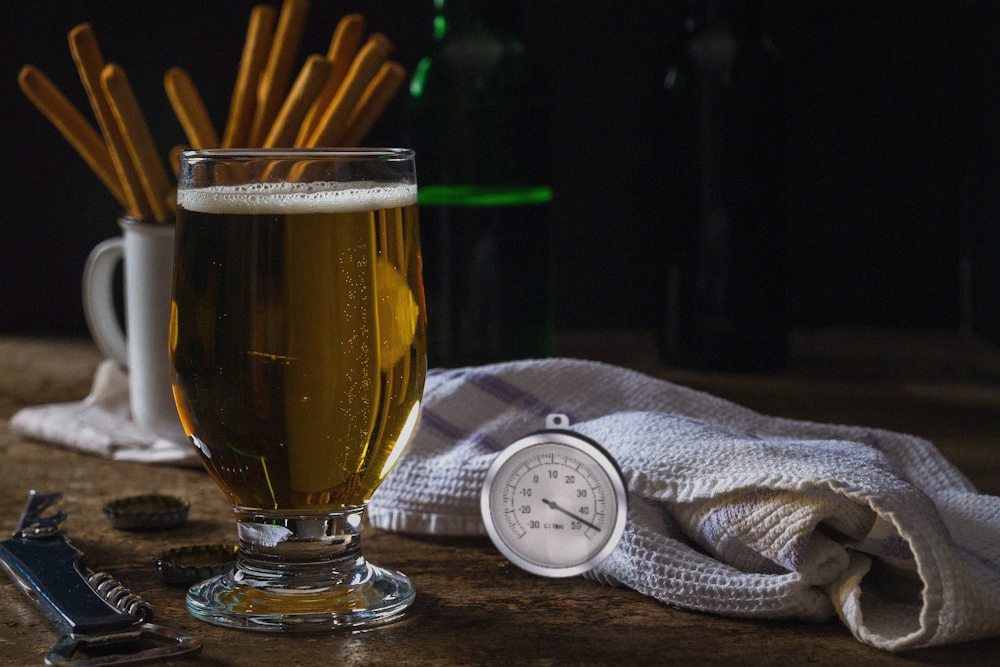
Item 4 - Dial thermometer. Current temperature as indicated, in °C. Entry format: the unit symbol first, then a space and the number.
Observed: °C 45
